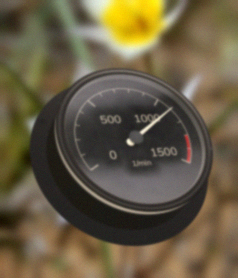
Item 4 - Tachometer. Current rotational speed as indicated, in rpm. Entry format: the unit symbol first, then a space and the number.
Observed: rpm 1100
